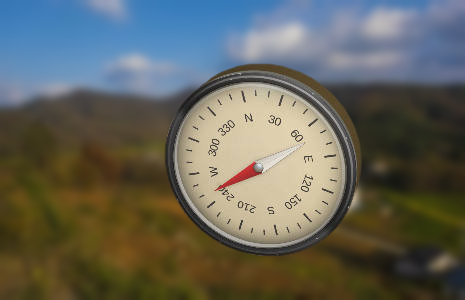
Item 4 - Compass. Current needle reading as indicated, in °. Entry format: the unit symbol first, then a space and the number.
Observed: ° 250
